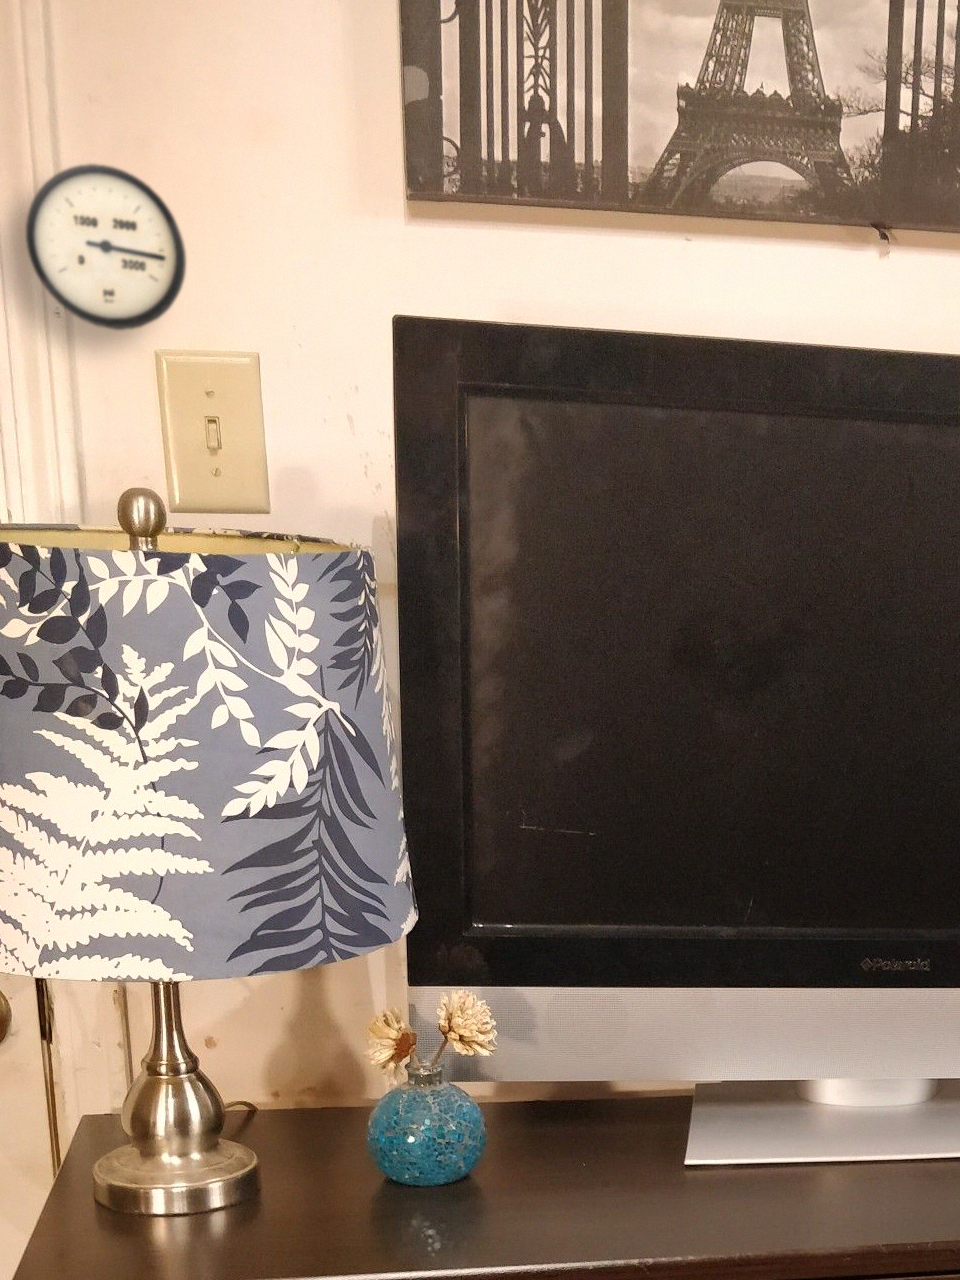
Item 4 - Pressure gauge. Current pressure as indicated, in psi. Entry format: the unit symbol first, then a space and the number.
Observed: psi 2700
